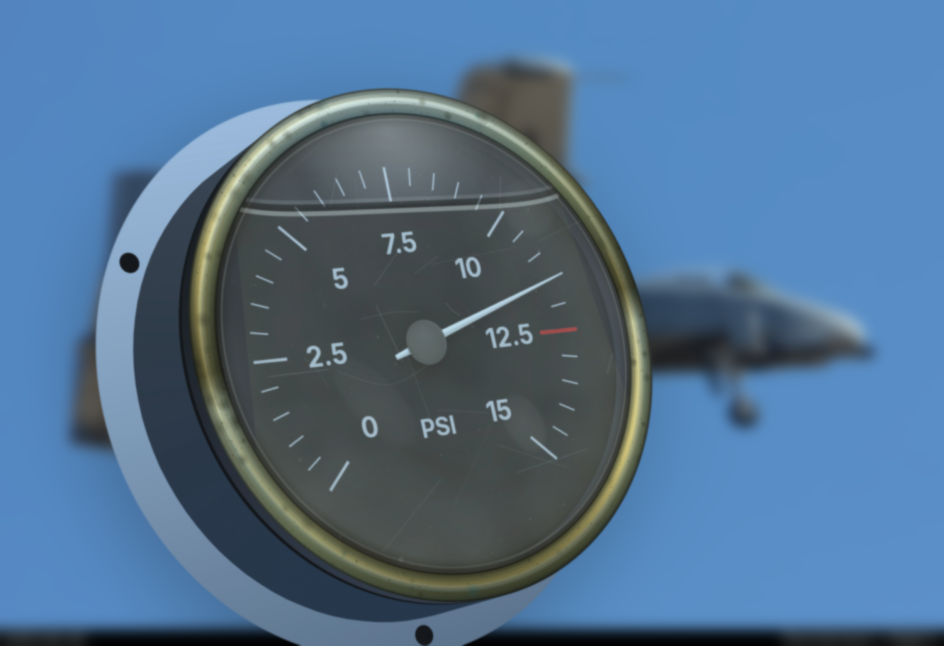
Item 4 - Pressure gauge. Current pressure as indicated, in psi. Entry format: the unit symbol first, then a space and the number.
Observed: psi 11.5
